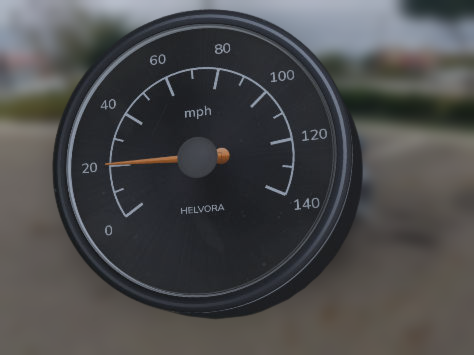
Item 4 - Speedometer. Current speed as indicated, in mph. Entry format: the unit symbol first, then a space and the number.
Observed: mph 20
